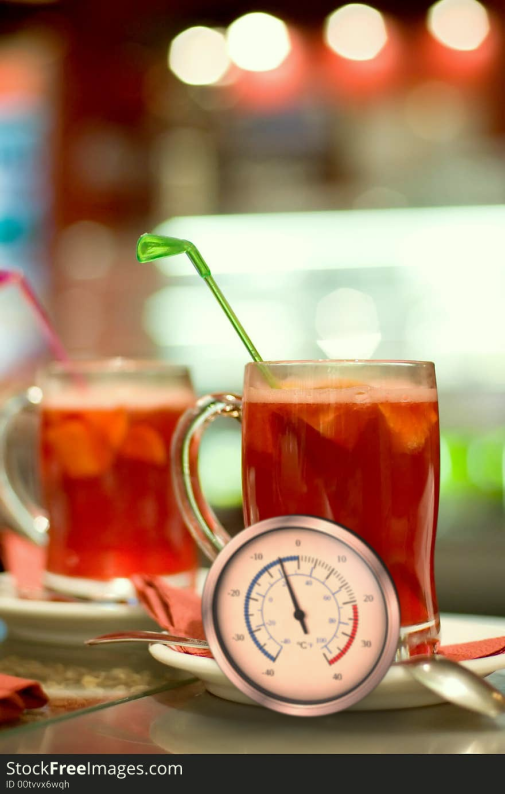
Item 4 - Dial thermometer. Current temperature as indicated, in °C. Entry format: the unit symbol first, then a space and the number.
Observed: °C -5
